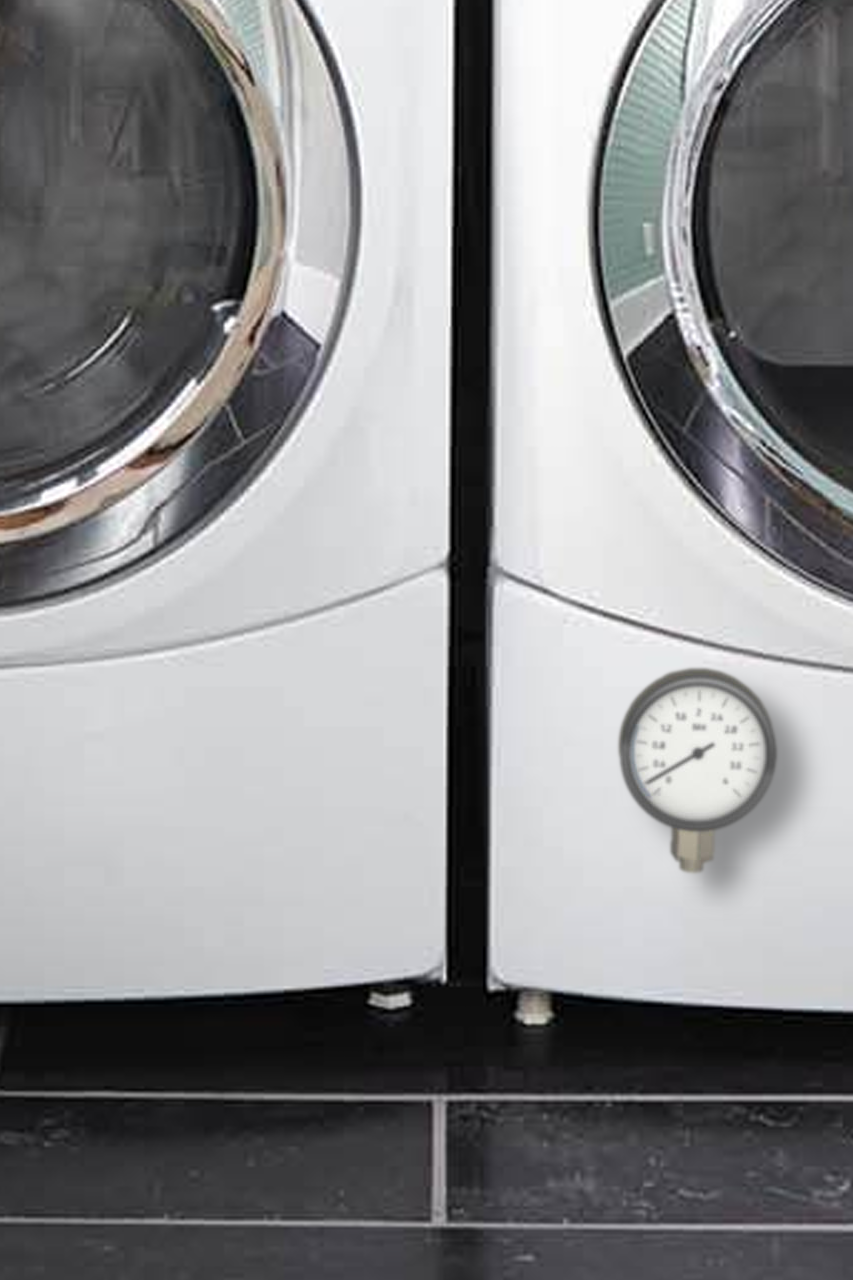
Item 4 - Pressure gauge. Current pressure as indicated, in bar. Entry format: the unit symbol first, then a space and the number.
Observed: bar 0.2
